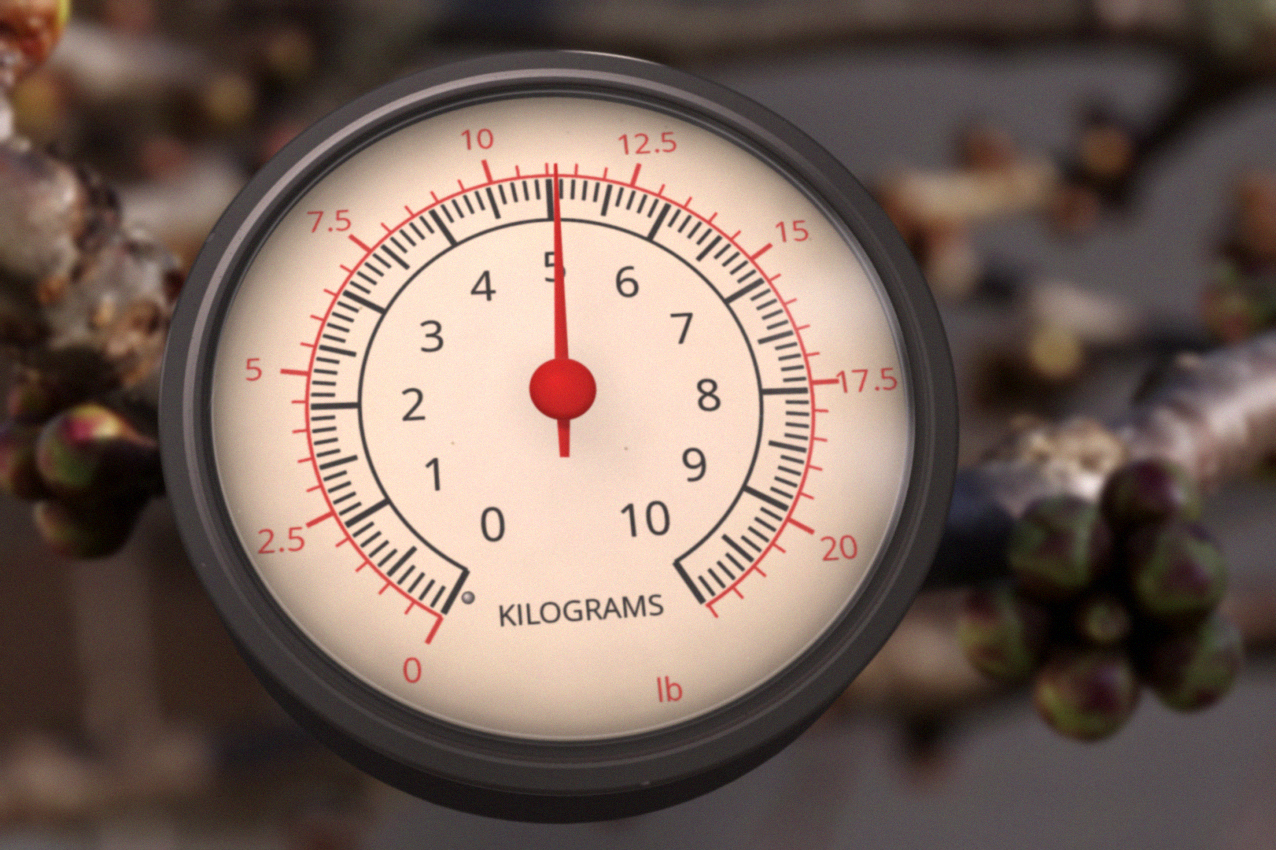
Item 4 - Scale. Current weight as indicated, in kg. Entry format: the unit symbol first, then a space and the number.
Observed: kg 5.05
